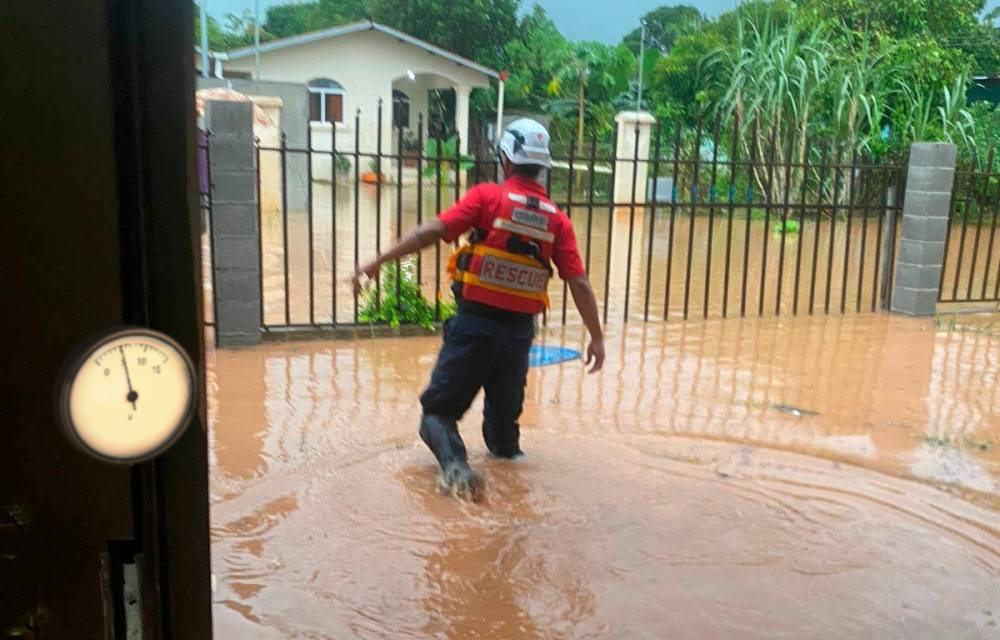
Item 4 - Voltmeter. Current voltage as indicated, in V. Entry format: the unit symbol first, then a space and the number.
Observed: V 5
